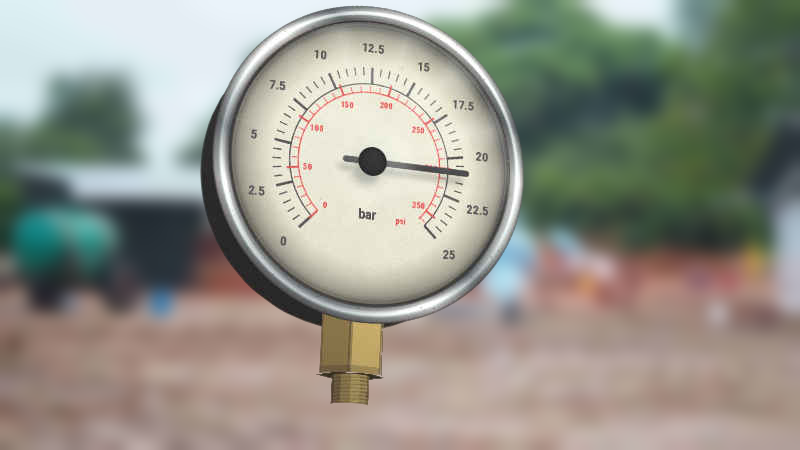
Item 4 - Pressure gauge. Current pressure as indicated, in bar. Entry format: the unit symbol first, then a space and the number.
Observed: bar 21
